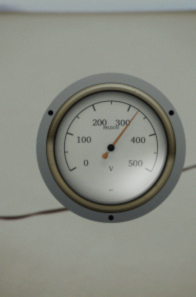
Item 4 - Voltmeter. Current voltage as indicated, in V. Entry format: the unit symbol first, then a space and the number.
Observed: V 325
